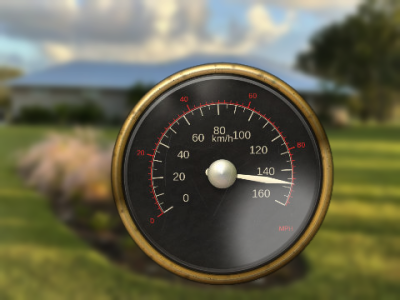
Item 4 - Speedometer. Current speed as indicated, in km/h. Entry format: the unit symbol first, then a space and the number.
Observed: km/h 147.5
